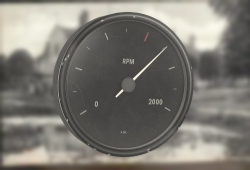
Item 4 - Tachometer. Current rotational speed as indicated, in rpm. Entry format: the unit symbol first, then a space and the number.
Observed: rpm 1400
